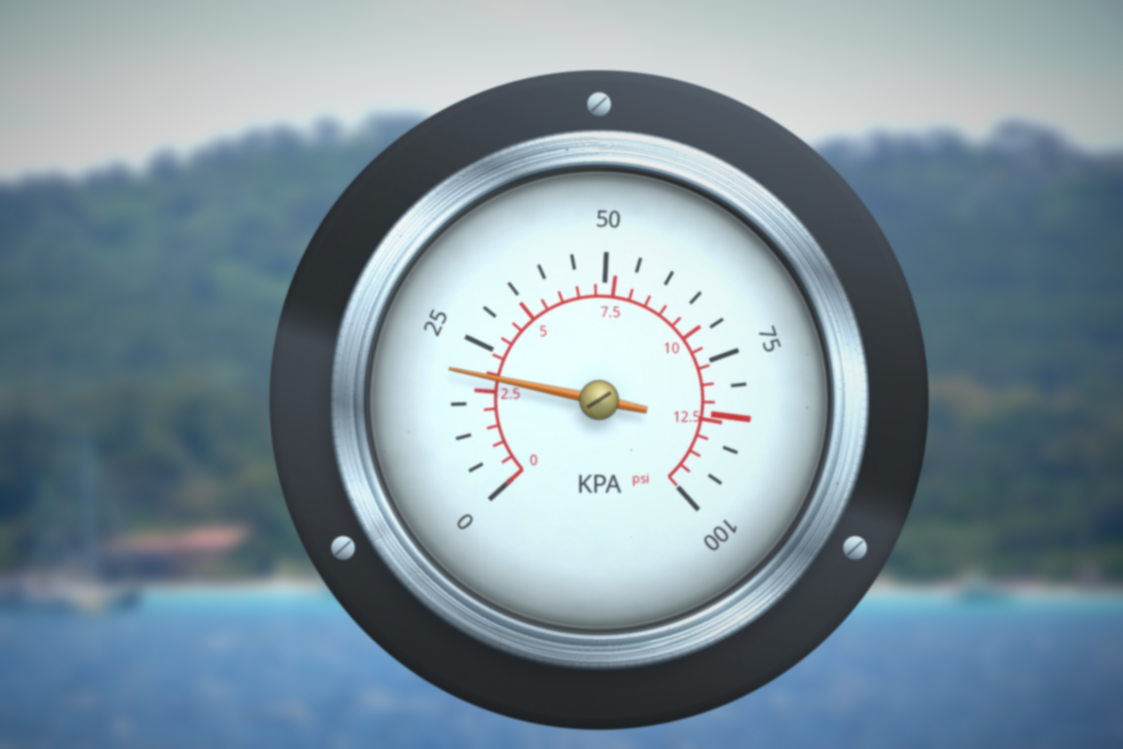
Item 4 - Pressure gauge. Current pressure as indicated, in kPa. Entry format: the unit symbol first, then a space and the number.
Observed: kPa 20
